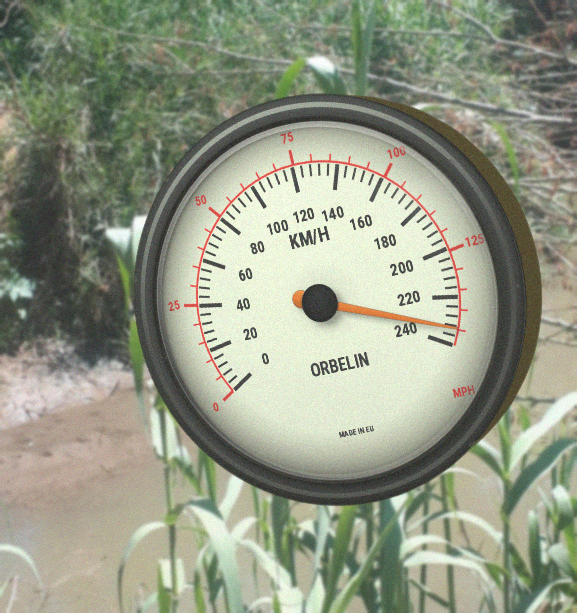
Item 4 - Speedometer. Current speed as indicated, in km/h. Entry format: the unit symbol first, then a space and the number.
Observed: km/h 232
